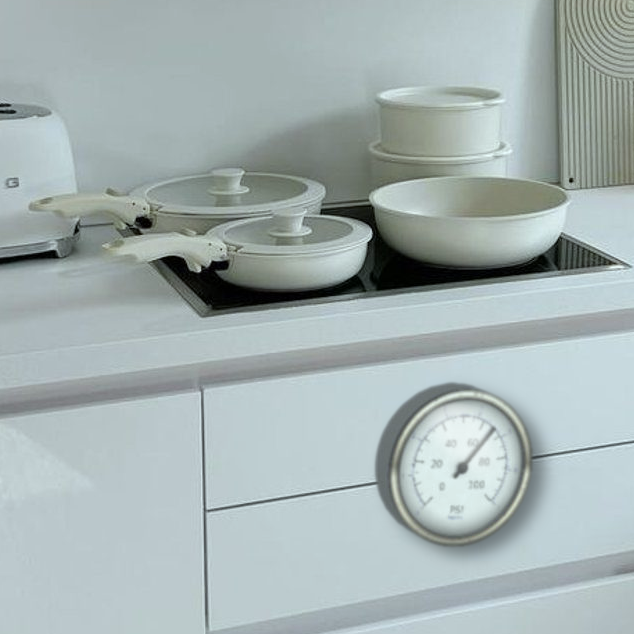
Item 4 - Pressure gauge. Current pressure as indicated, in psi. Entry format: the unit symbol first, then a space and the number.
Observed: psi 65
